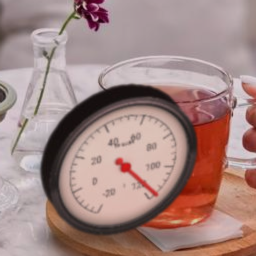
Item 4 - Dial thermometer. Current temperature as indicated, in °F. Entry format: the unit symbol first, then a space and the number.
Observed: °F 116
